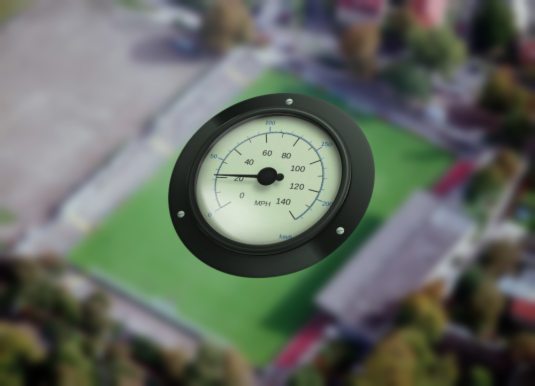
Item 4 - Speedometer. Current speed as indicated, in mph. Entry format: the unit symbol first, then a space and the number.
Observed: mph 20
